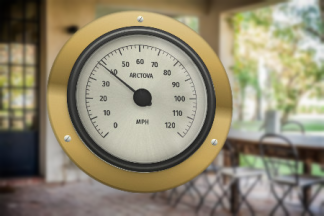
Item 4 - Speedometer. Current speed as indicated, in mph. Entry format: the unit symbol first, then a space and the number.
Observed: mph 38
